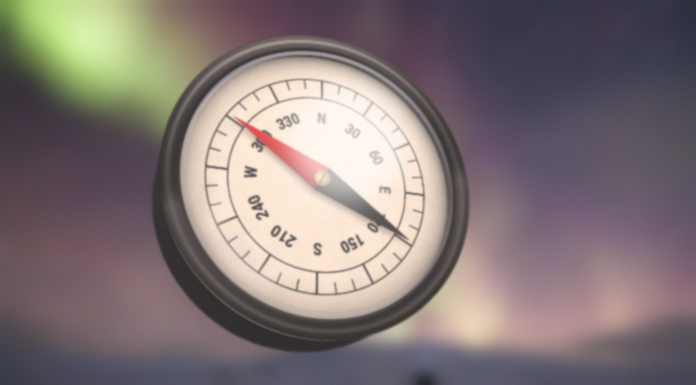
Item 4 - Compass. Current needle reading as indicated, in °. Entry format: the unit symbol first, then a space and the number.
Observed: ° 300
